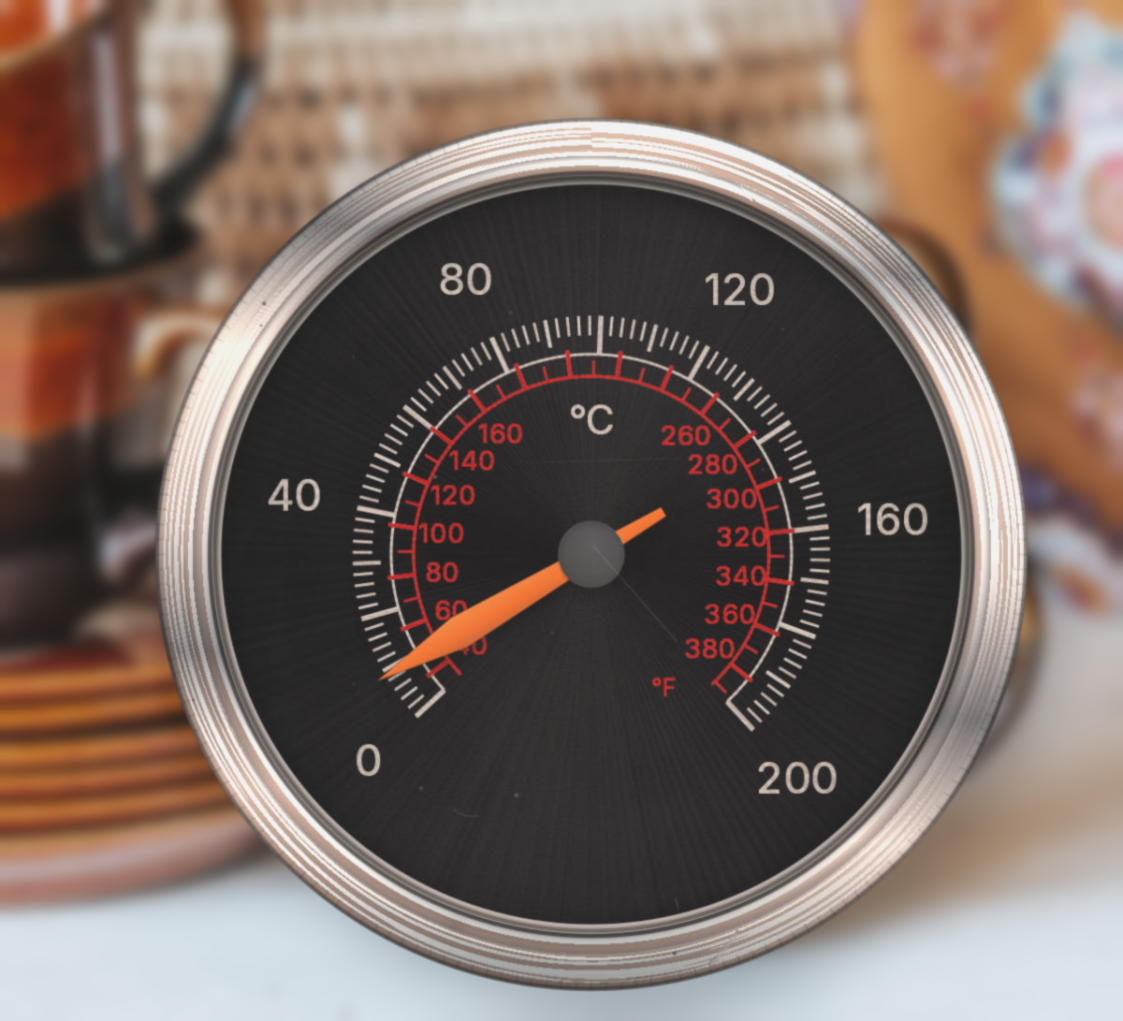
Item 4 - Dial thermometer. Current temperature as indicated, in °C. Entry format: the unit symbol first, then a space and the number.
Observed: °C 9
